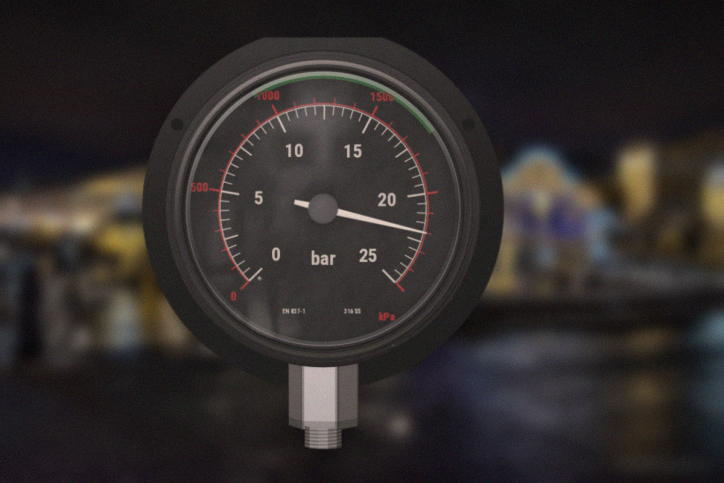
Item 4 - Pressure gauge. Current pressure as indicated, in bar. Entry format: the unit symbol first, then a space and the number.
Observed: bar 22
